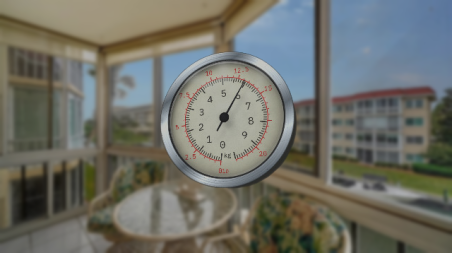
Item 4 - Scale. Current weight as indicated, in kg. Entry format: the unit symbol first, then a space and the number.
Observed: kg 6
